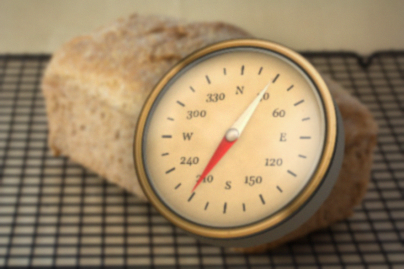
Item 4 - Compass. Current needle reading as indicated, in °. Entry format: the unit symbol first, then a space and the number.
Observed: ° 210
